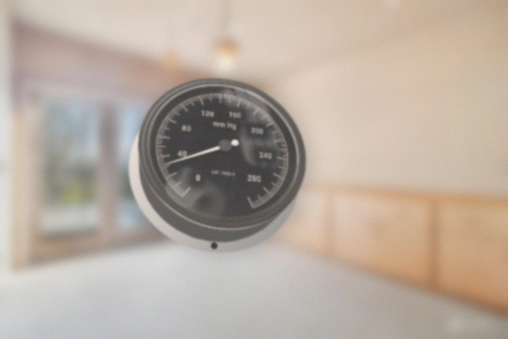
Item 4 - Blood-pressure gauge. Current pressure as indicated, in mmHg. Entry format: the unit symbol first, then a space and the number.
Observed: mmHg 30
